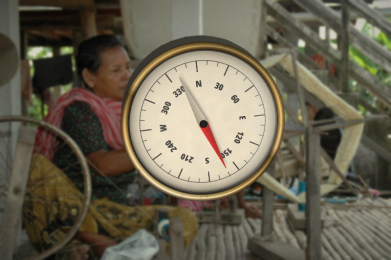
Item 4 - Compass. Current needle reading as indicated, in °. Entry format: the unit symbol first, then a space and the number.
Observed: ° 160
